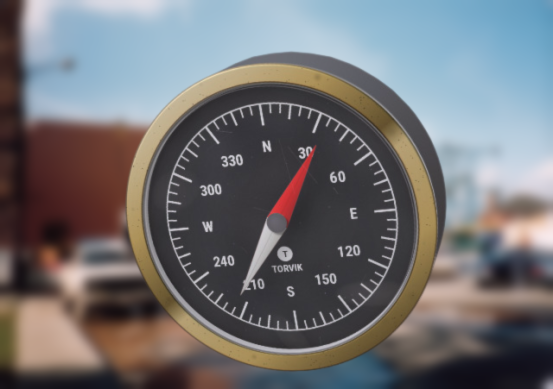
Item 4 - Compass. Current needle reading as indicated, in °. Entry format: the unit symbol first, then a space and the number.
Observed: ° 35
